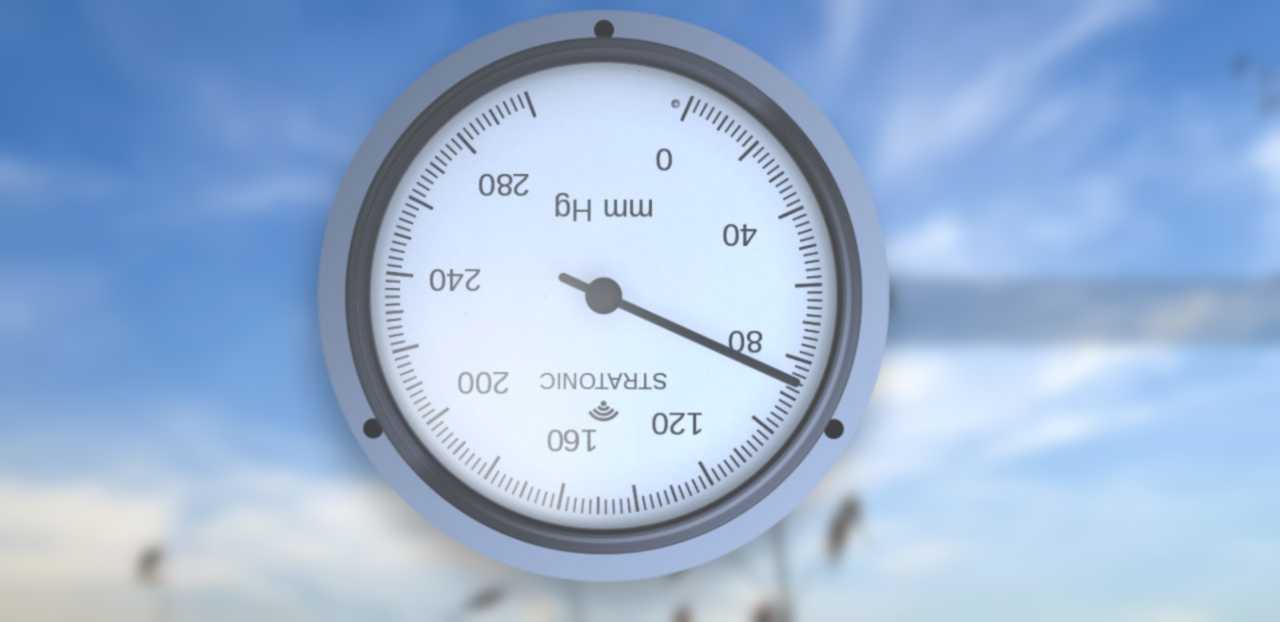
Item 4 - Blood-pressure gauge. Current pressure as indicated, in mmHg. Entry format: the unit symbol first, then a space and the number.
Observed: mmHg 86
